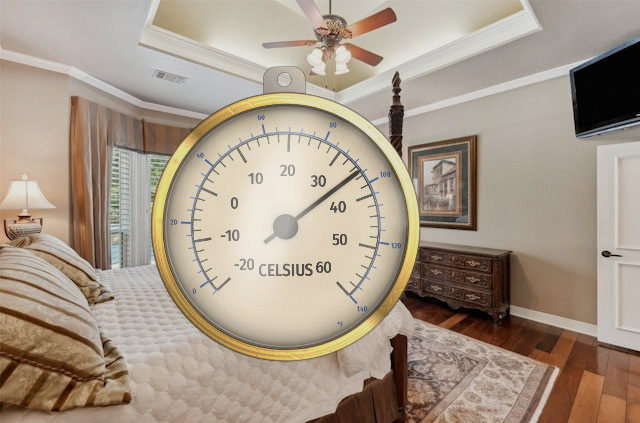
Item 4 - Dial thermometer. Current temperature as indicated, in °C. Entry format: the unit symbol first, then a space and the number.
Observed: °C 35
